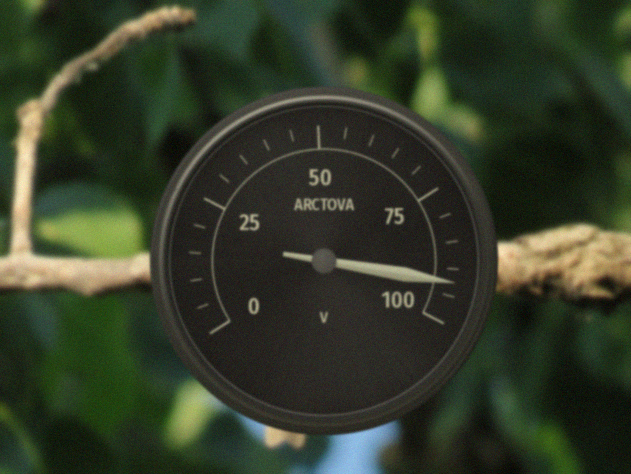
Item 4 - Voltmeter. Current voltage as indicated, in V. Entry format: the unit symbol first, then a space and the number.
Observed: V 92.5
